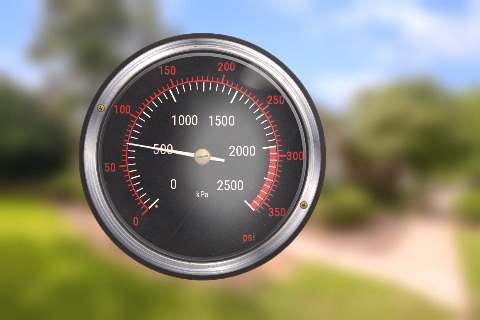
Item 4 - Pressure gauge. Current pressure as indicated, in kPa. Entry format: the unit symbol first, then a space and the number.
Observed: kPa 500
